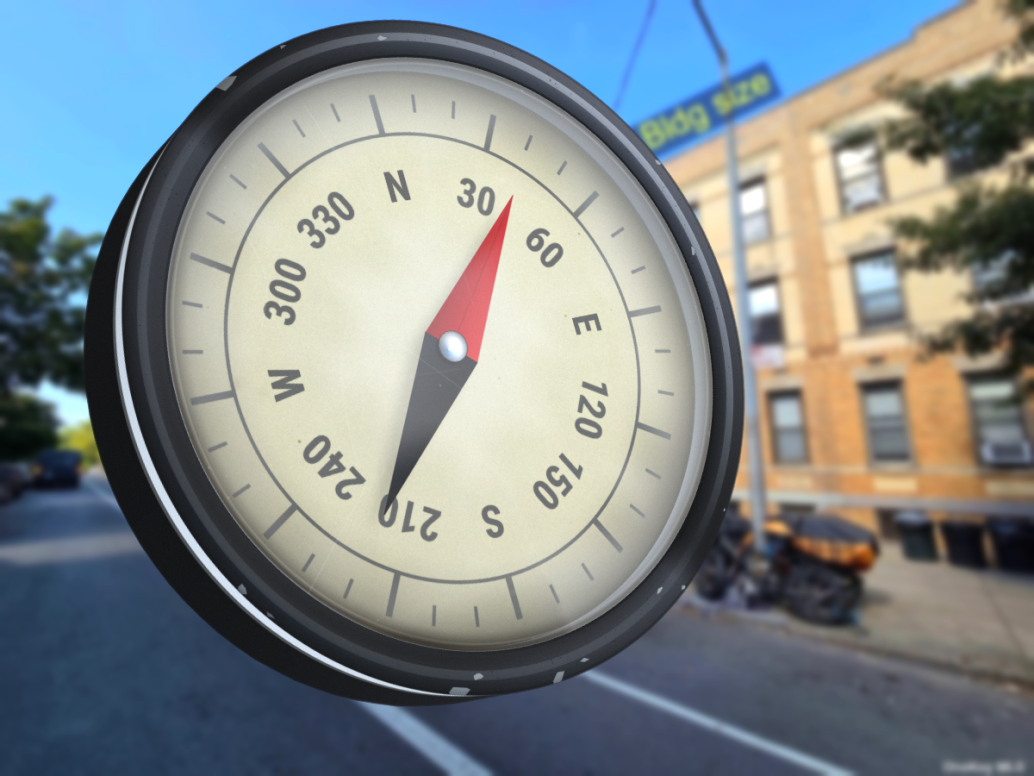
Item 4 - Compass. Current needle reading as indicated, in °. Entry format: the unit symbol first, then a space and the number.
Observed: ° 40
